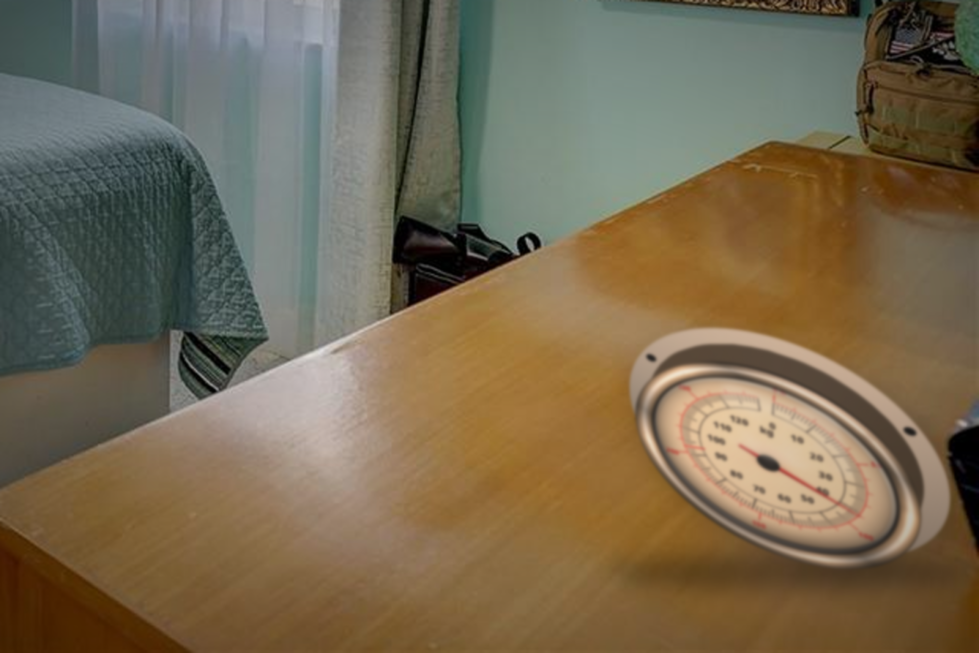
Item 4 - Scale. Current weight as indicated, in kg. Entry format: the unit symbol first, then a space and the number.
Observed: kg 40
